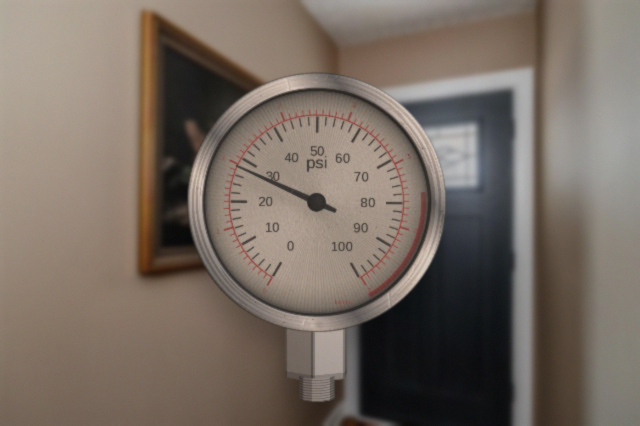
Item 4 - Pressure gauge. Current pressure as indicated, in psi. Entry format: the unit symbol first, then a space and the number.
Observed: psi 28
